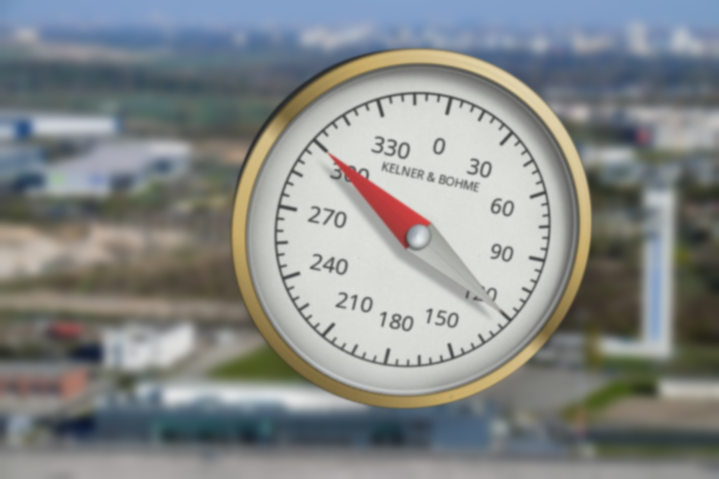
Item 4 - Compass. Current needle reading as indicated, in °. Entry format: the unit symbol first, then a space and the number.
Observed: ° 300
